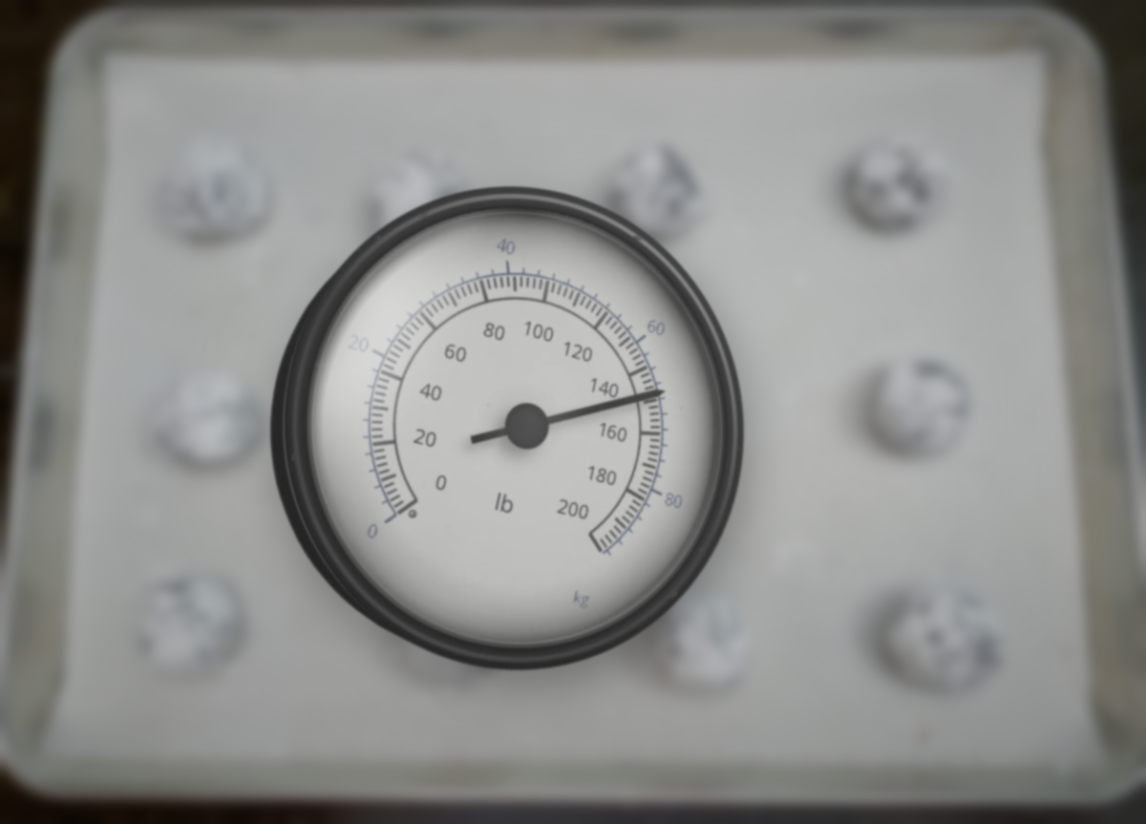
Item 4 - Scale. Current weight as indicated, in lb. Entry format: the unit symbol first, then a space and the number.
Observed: lb 148
